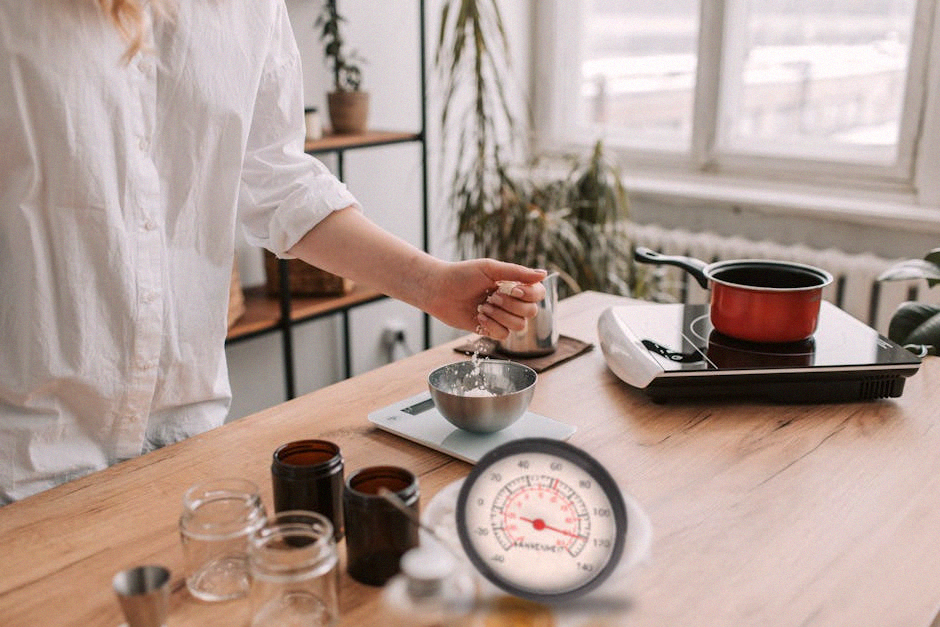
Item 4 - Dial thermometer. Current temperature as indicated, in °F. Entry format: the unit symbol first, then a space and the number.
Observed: °F 120
